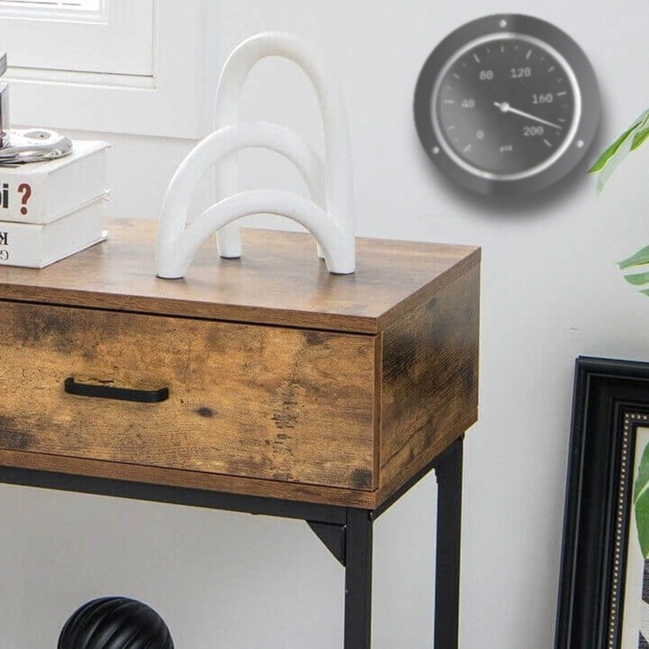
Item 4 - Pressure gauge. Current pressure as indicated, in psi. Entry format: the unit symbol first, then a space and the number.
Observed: psi 185
